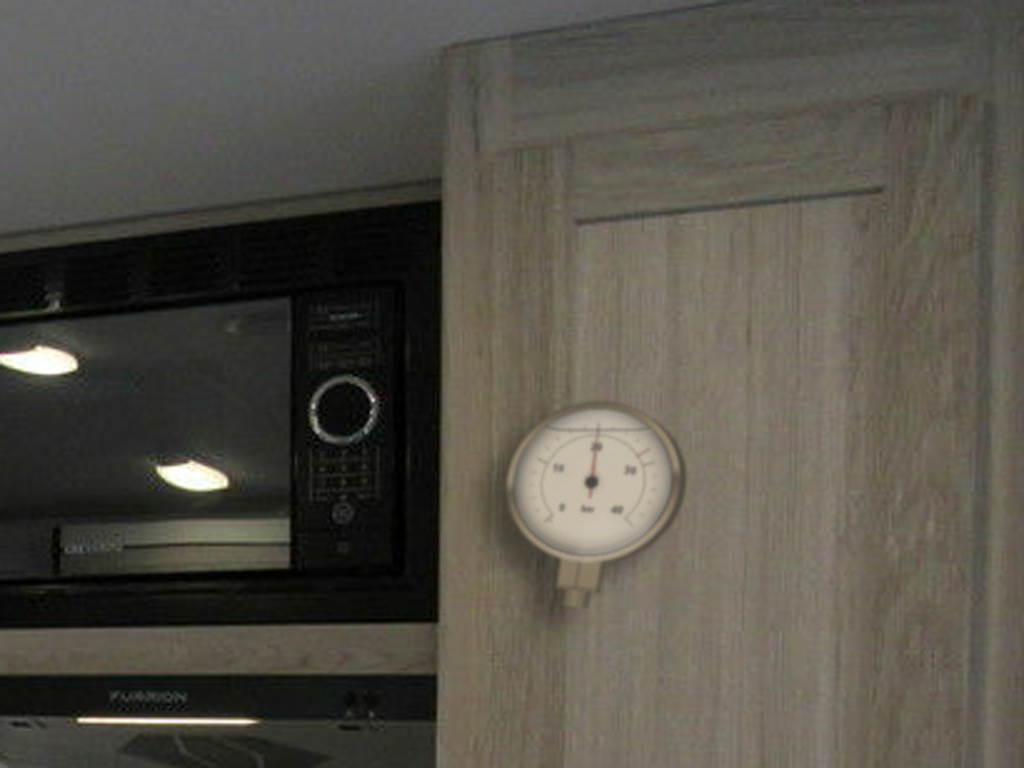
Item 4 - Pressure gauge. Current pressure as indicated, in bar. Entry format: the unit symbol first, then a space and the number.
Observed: bar 20
